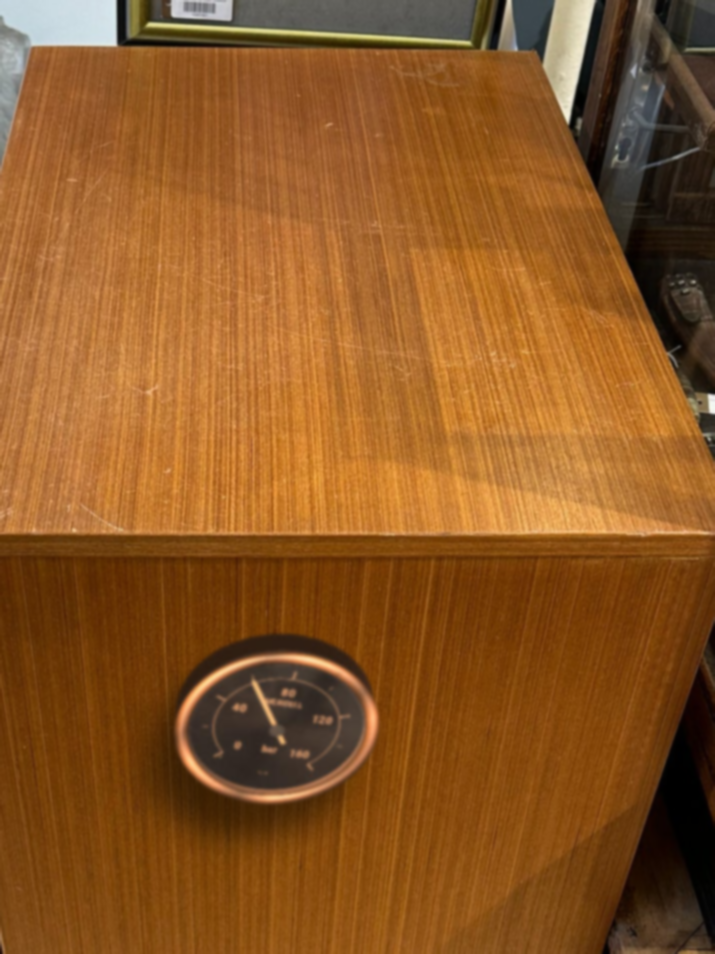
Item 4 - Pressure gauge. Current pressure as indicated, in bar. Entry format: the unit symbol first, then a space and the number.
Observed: bar 60
